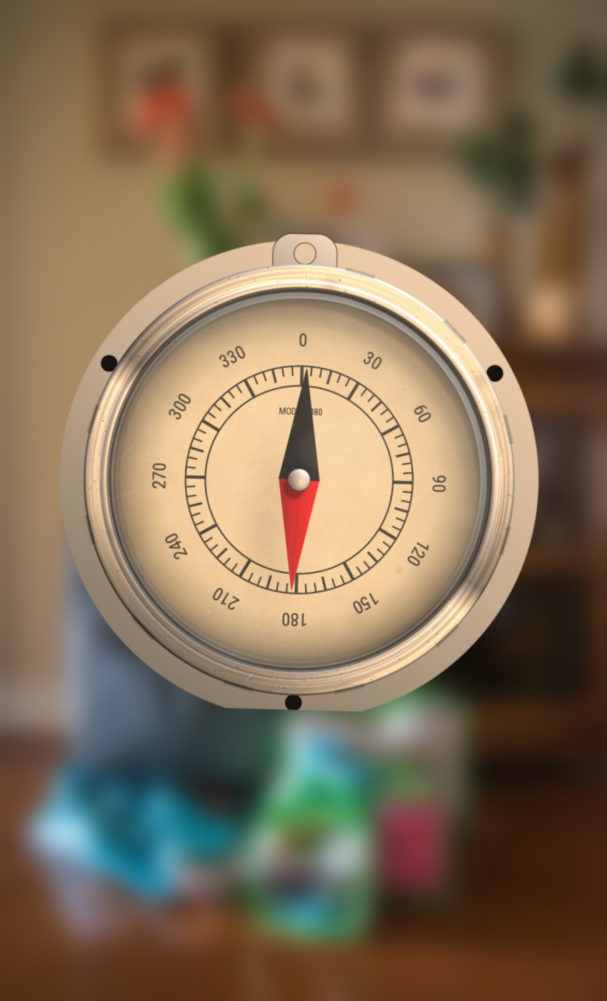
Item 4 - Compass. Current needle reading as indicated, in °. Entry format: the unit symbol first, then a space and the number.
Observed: ° 182.5
